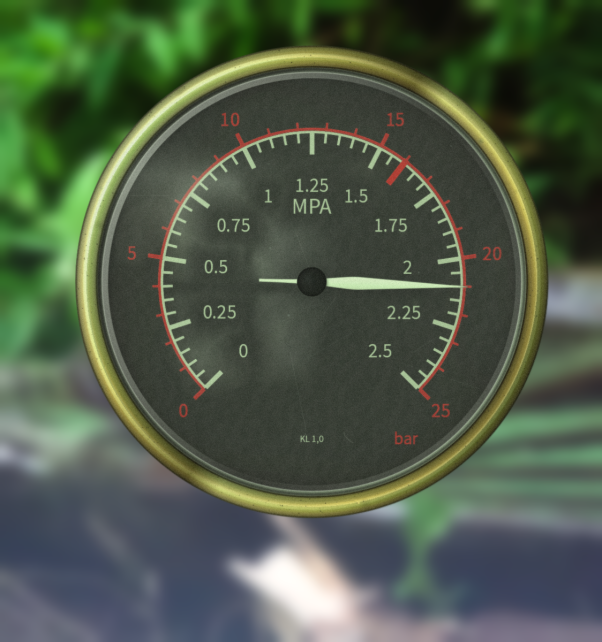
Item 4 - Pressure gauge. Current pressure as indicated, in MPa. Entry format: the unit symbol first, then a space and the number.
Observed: MPa 2.1
